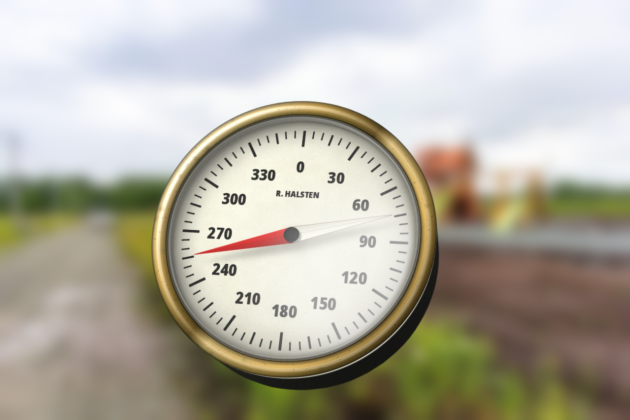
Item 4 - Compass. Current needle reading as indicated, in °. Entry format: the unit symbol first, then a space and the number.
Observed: ° 255
